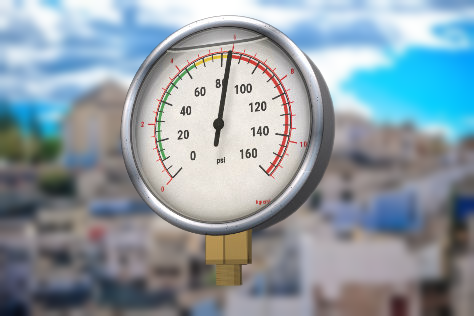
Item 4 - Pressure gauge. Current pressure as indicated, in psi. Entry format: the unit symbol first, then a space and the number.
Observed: psi 85
